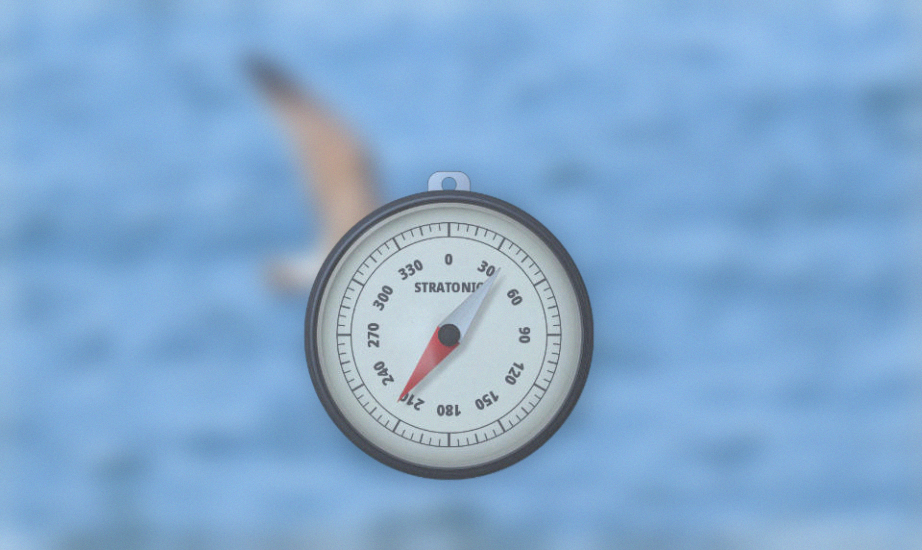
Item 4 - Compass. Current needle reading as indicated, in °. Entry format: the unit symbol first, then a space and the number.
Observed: ° 217.5
